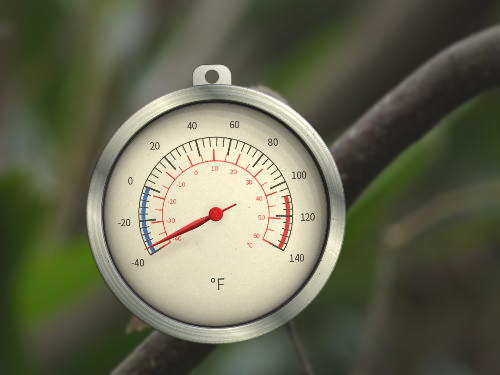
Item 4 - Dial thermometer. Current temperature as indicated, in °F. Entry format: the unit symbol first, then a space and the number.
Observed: °F -36
